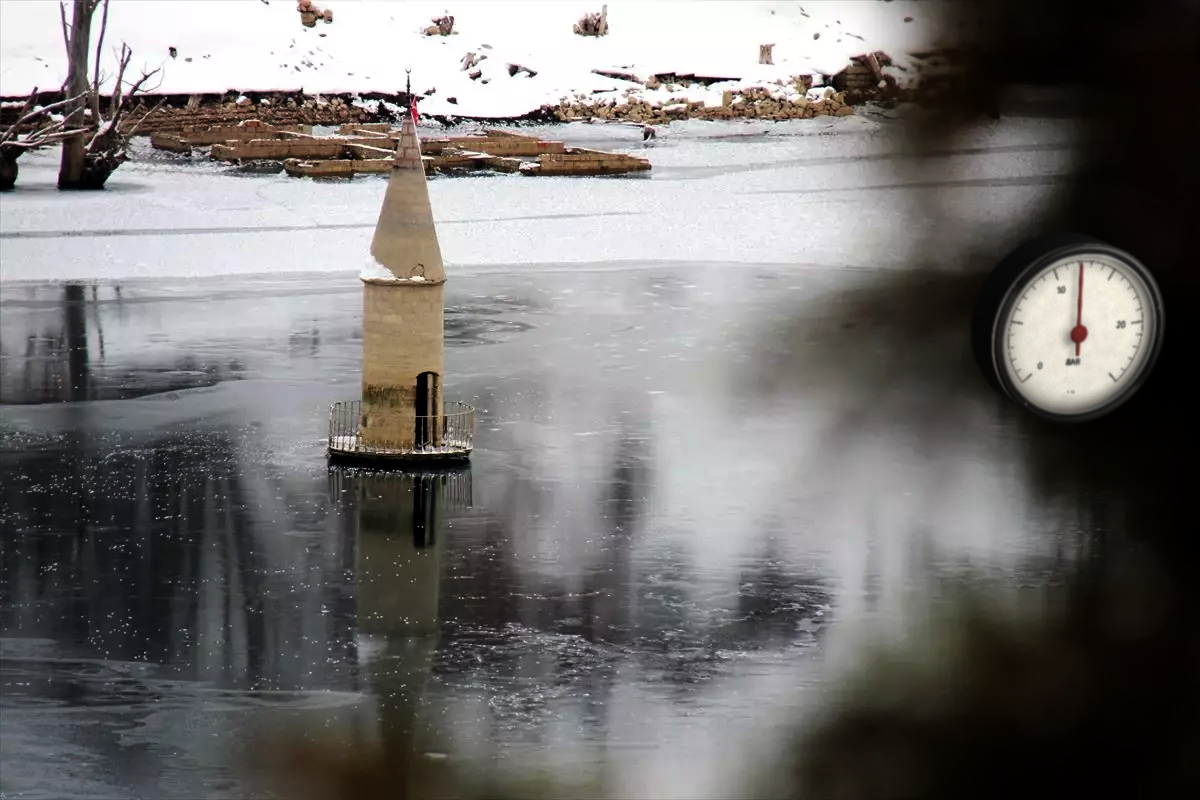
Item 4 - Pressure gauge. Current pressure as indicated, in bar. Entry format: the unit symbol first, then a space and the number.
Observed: bar 12
